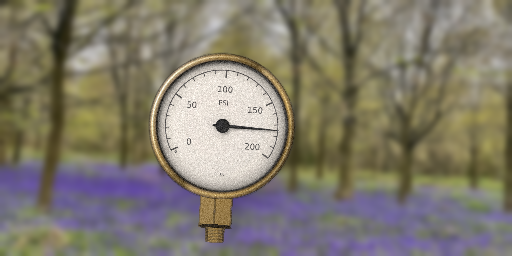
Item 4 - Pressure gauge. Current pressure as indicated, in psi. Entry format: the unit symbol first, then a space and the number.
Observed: psi 175
